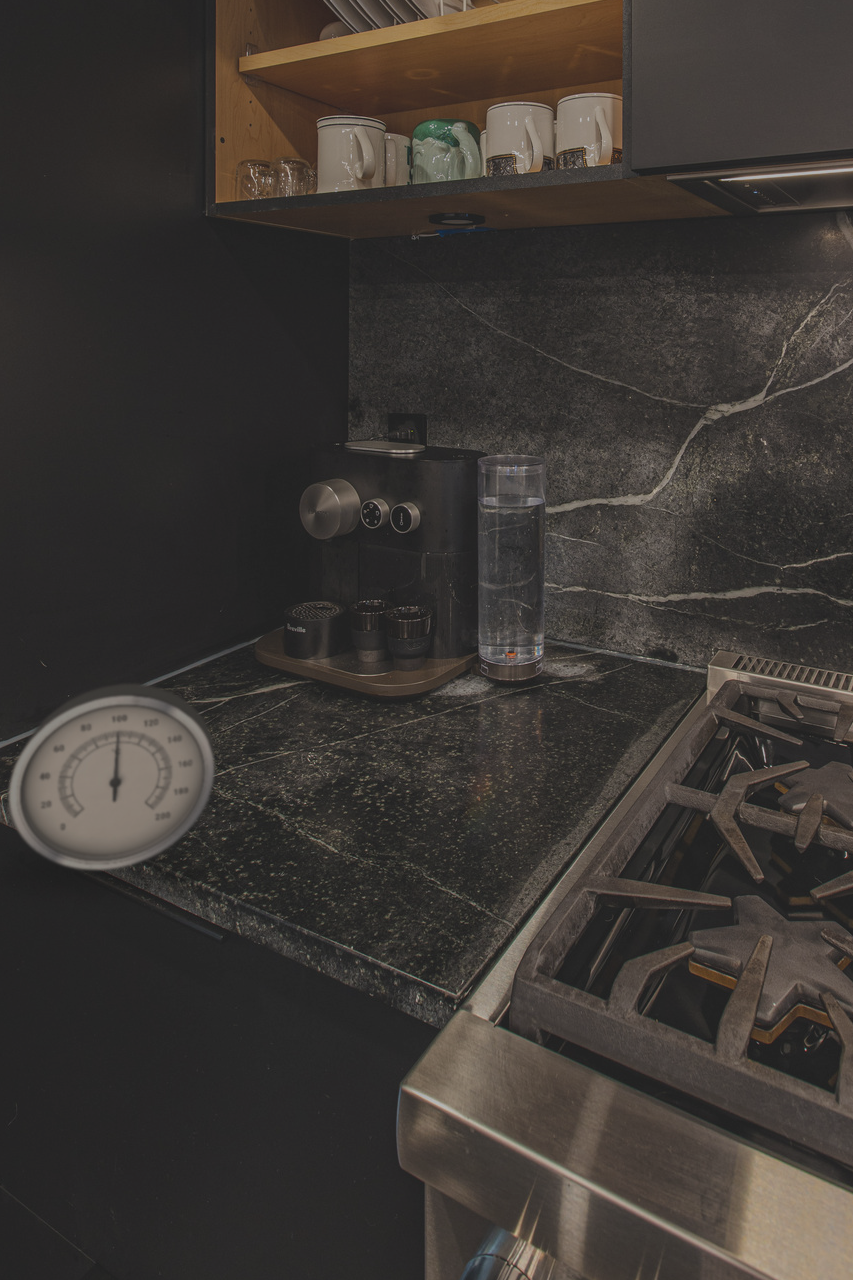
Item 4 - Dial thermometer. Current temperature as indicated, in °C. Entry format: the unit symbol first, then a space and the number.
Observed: °C 100
